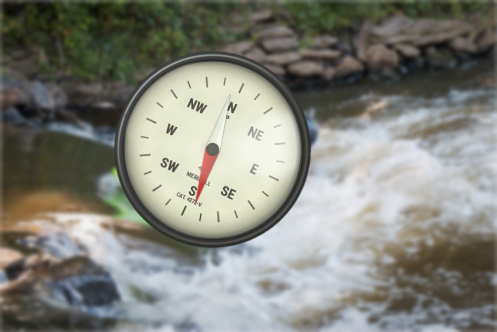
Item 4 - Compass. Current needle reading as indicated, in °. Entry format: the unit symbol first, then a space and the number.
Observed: ° 172.5
